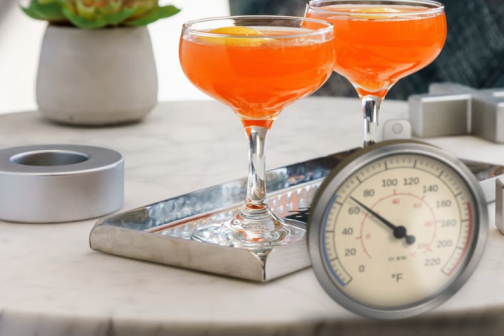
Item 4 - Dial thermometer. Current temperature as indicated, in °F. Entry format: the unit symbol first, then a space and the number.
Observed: °F 68
